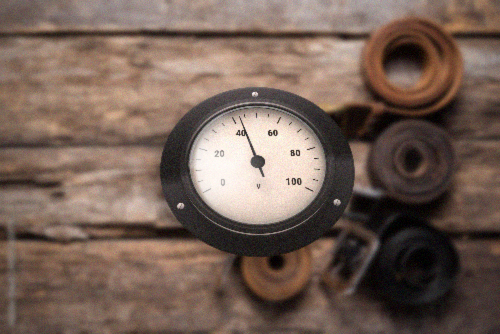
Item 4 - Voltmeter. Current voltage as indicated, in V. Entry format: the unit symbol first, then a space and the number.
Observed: V 42.5
